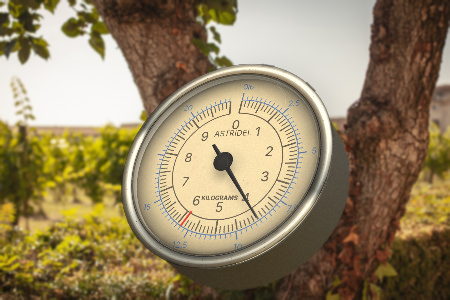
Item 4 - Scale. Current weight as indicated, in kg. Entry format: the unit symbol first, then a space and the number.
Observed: kg 4
